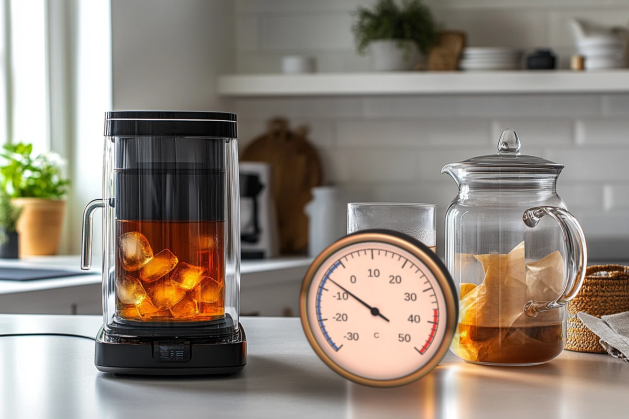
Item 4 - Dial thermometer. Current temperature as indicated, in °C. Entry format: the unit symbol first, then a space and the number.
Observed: °C -6
